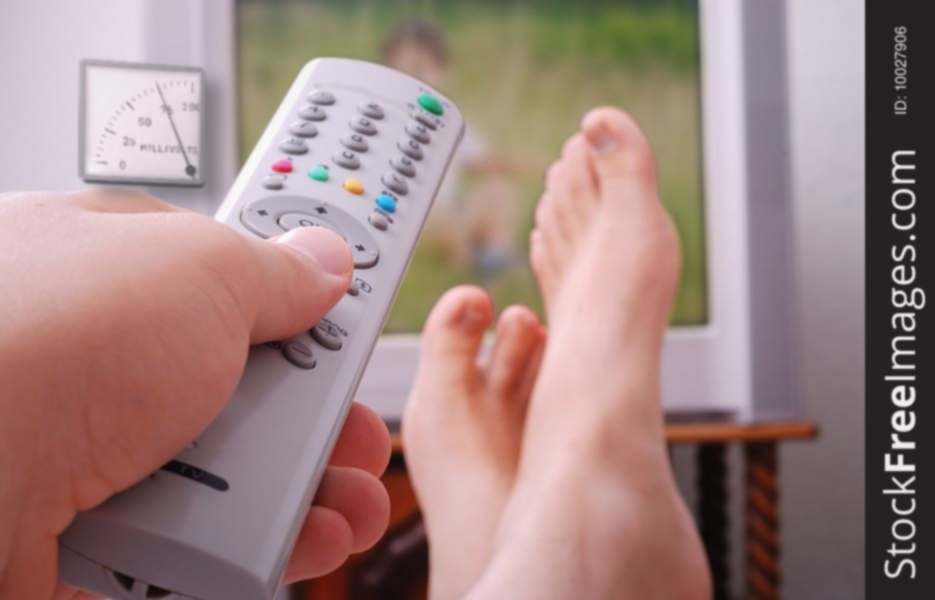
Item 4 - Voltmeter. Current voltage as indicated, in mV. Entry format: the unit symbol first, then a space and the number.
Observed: mV 75
